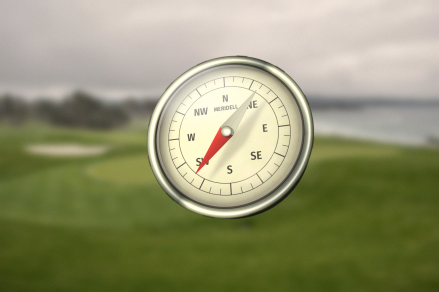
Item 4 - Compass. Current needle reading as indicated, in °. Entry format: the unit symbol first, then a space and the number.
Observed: ° 220
